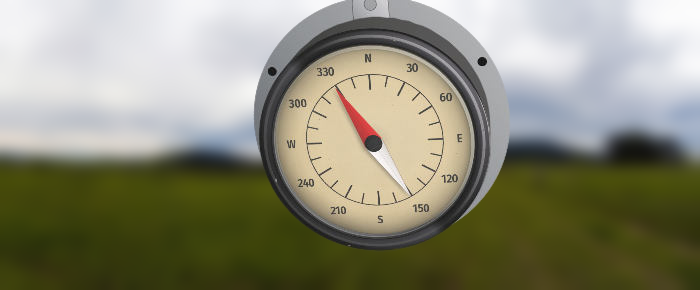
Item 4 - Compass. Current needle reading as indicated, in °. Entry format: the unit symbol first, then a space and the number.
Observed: ° 330
